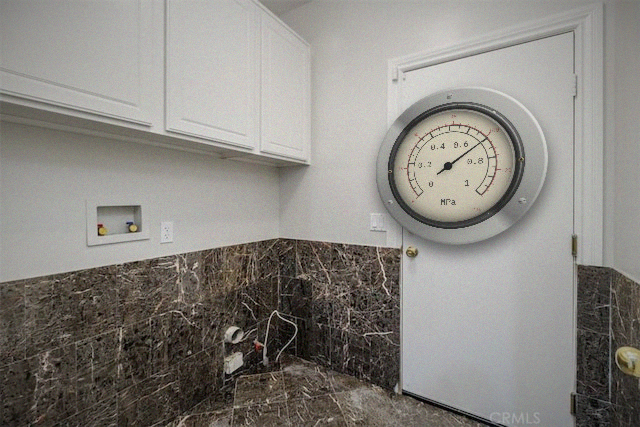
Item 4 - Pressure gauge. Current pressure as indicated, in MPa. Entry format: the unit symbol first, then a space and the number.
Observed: MPa 0.7
